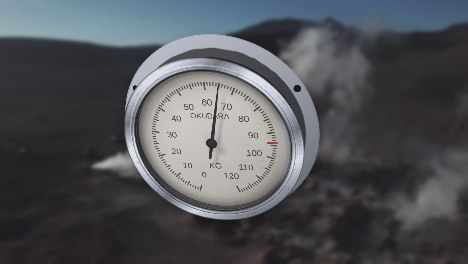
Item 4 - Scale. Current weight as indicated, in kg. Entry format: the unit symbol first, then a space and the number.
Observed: kg 65
